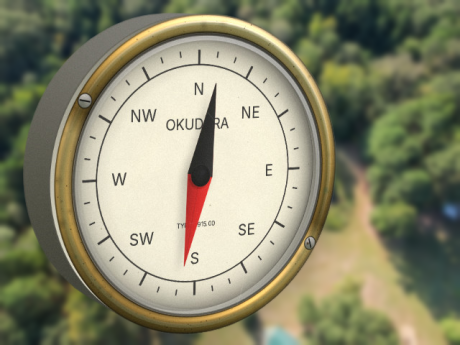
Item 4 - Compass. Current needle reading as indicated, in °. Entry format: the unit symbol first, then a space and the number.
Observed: ° 190
